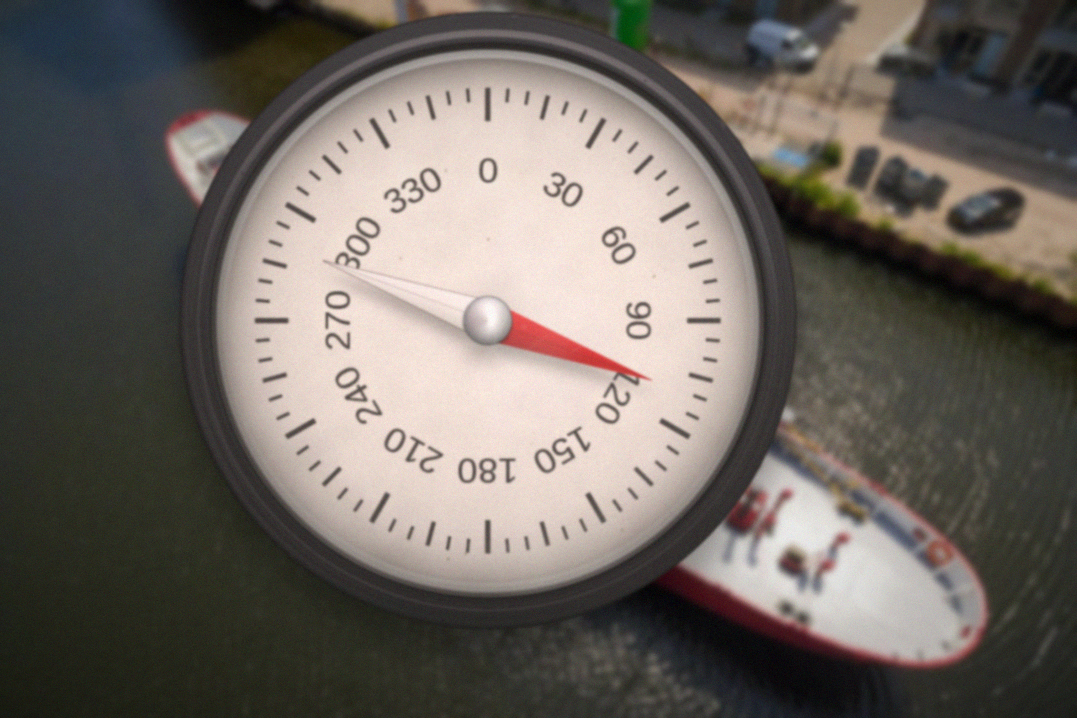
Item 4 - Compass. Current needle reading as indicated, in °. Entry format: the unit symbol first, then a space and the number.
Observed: ° 110
